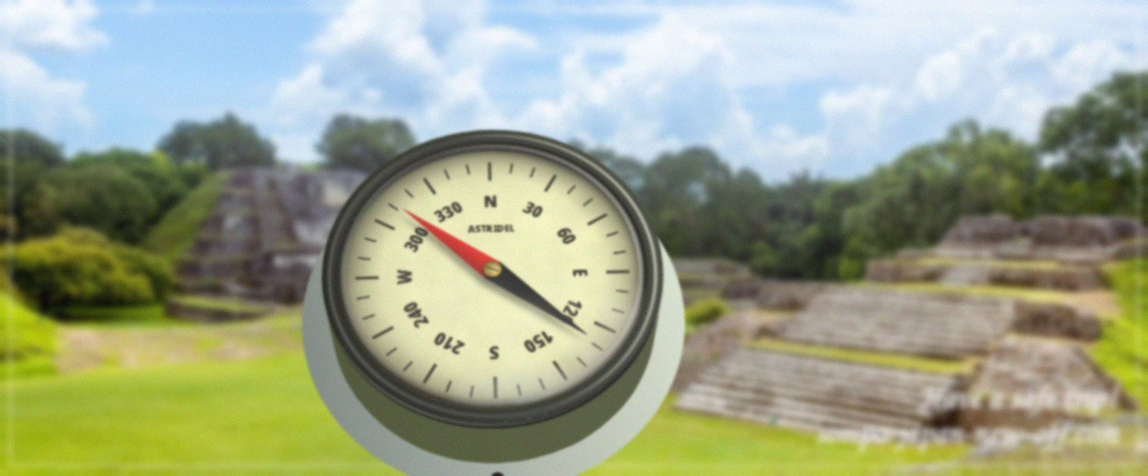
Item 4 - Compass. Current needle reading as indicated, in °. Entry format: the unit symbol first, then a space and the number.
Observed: ° 310
